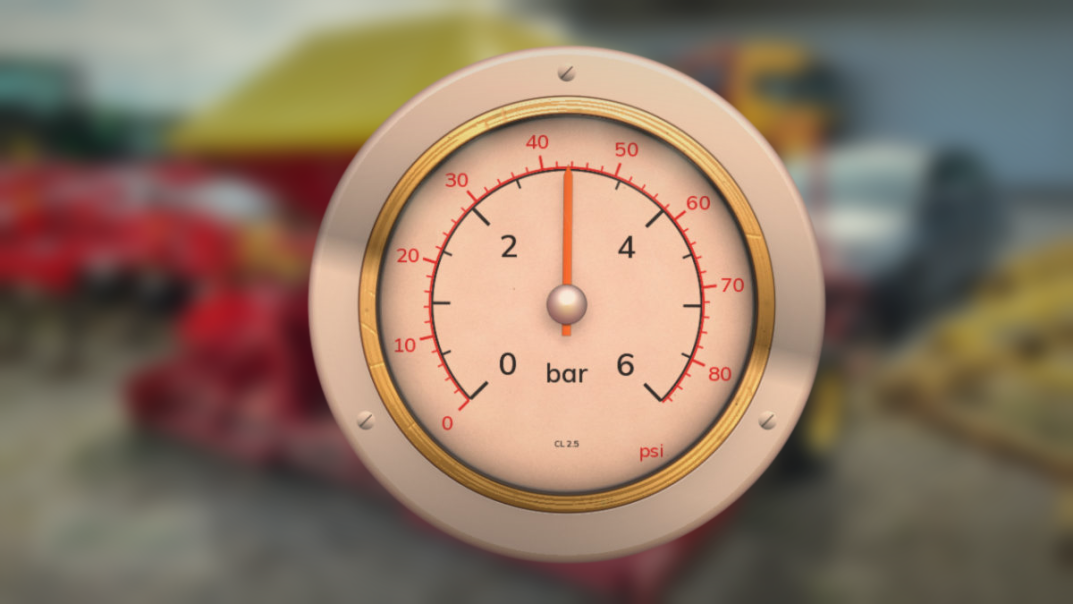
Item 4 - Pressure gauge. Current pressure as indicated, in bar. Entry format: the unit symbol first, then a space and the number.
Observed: bar 3
